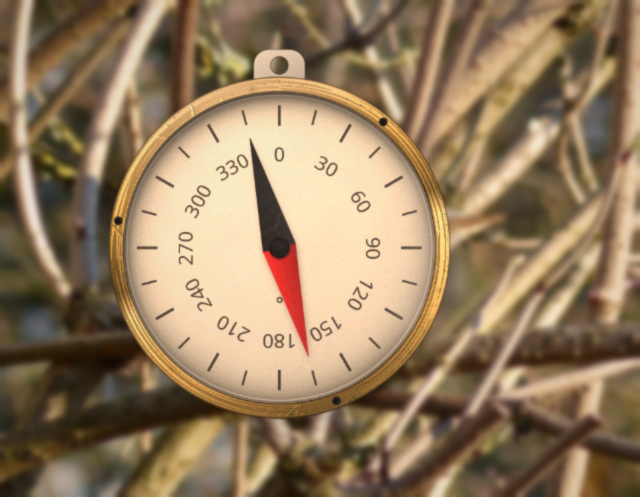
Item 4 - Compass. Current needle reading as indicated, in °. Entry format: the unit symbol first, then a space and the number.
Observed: ° 165
